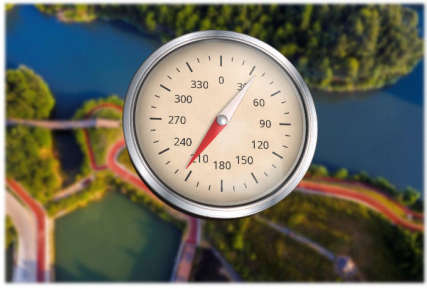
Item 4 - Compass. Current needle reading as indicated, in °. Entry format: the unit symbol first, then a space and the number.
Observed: ° 215
